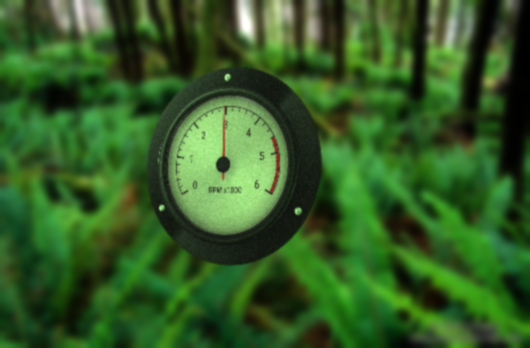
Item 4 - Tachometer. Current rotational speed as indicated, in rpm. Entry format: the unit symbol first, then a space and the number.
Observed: rpm 3000
